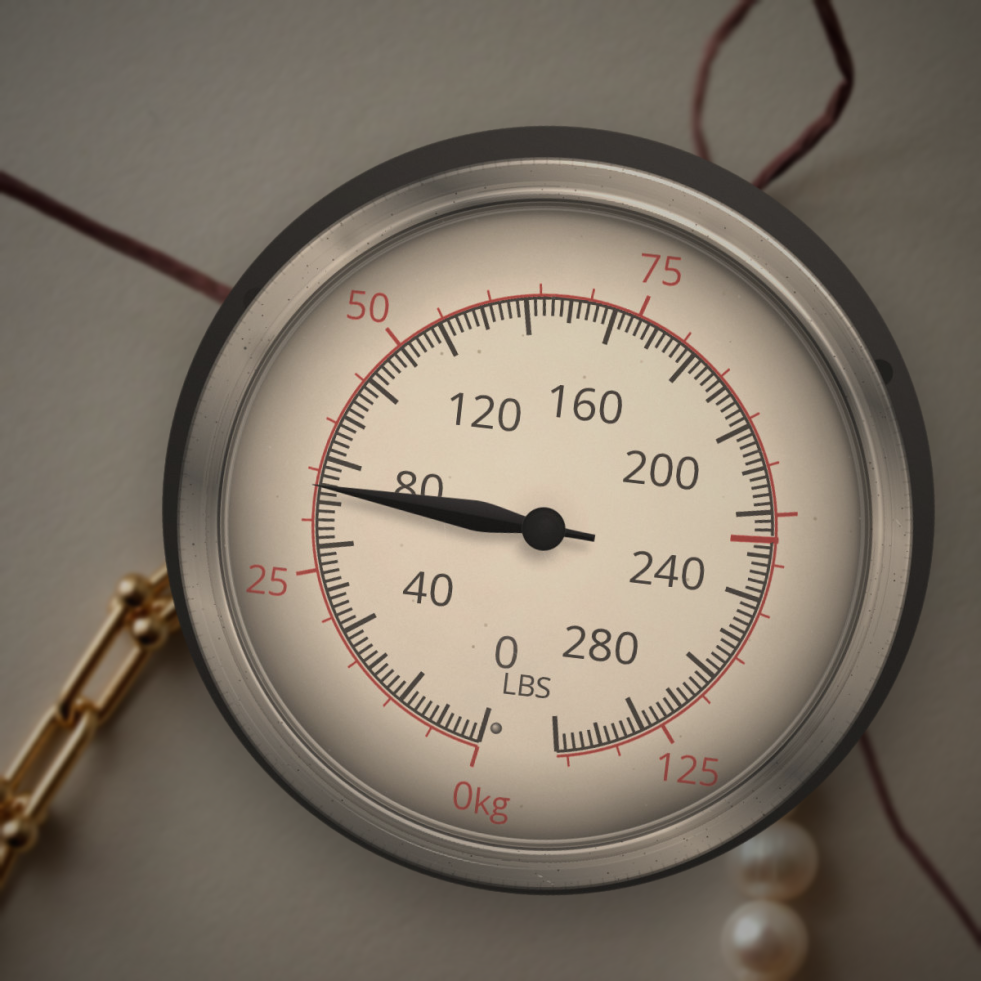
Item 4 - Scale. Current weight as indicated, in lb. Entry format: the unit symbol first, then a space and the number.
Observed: lb 74
